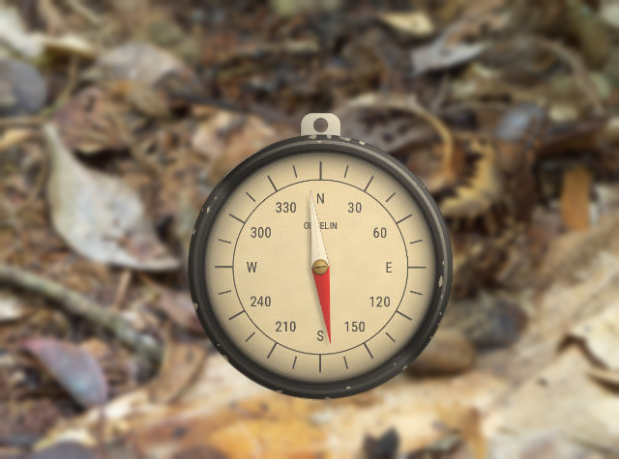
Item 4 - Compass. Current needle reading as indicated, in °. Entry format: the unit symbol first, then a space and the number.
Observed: ° 172.5
